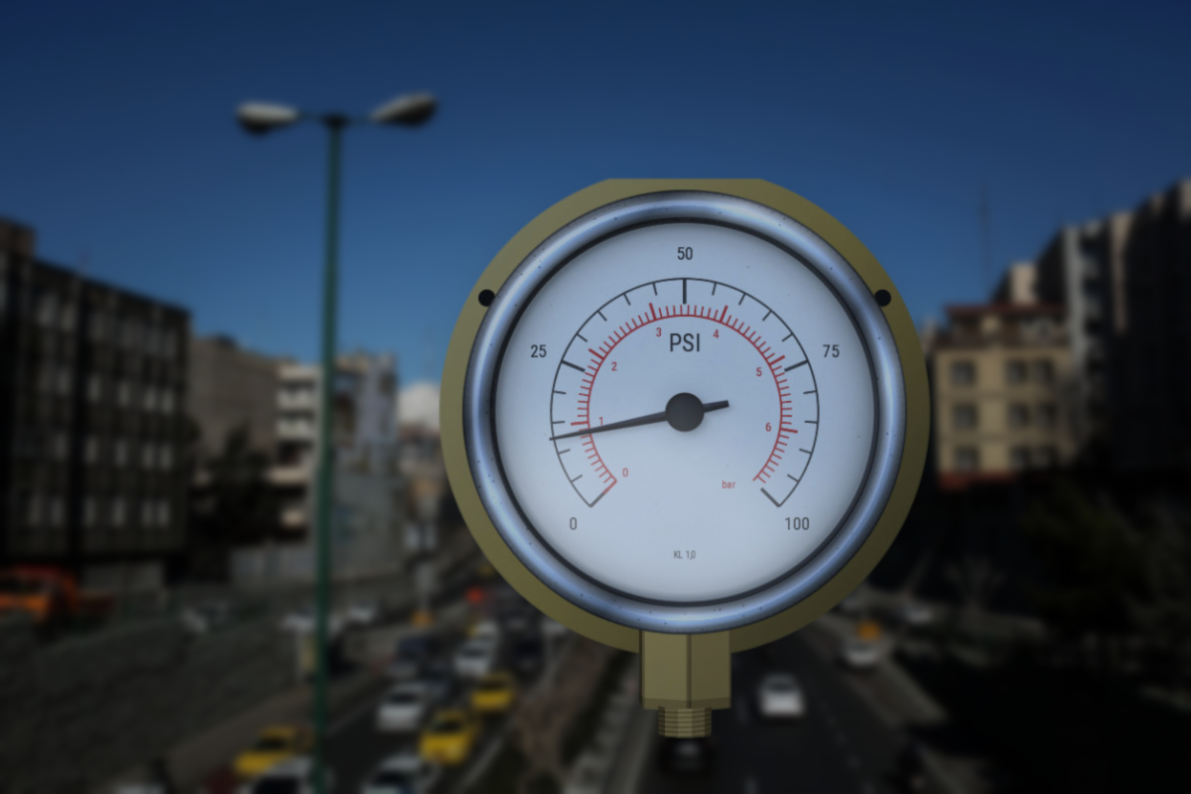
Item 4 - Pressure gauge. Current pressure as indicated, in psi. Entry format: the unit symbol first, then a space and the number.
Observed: psi 12.5
